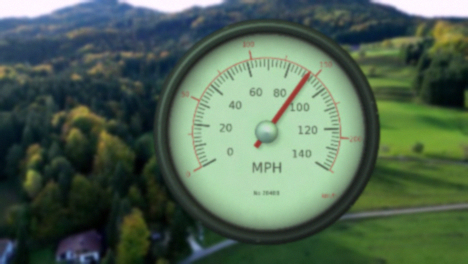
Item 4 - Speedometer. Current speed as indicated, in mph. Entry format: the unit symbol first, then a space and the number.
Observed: mph 90
